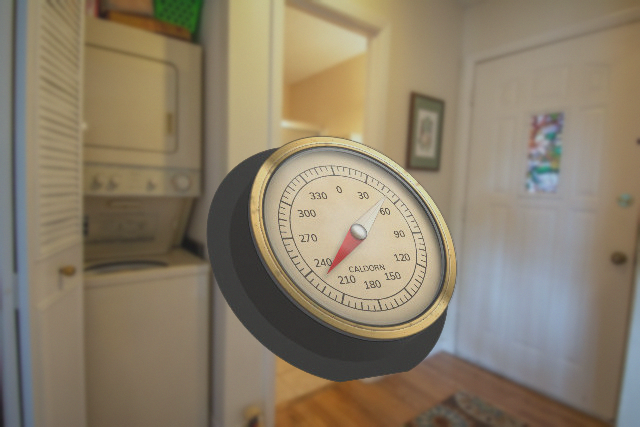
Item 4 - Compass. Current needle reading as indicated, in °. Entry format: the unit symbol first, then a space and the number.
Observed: ° 230
